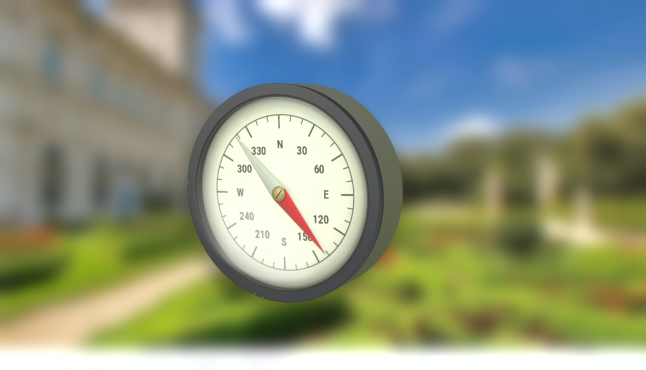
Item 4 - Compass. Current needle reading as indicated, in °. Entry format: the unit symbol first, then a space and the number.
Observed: ° 140
